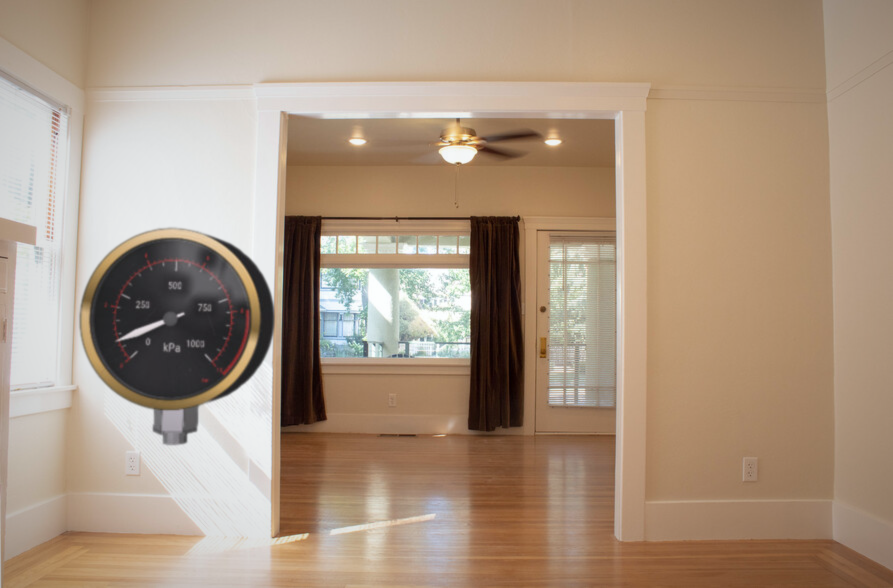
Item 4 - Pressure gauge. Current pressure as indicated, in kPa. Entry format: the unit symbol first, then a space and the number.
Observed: kPa 75
